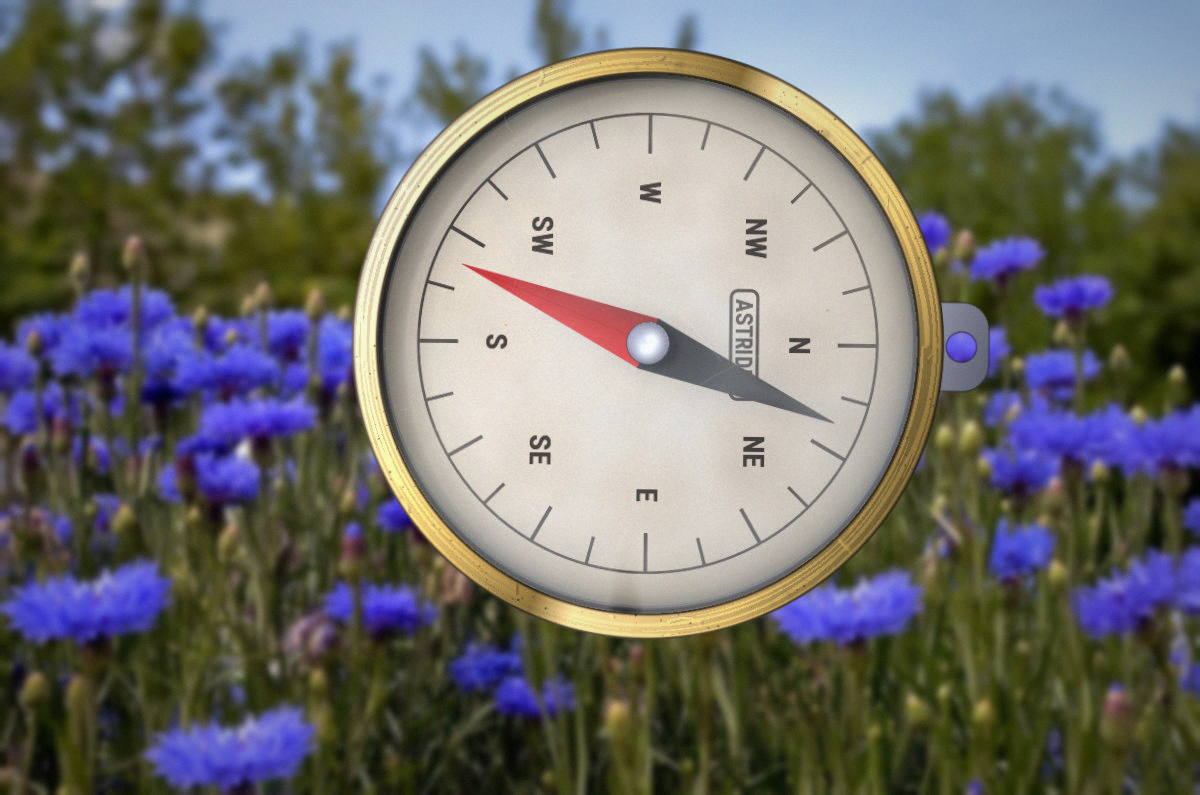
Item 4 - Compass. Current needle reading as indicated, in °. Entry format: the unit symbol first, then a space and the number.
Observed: ° 202.5
